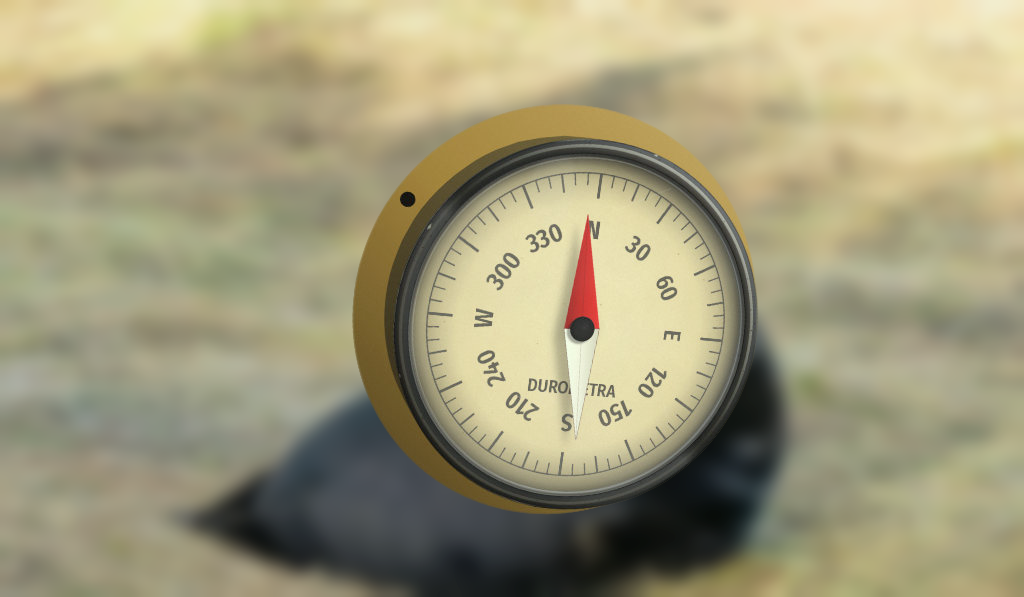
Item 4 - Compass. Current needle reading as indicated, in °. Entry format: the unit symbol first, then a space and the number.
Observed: ° 355
